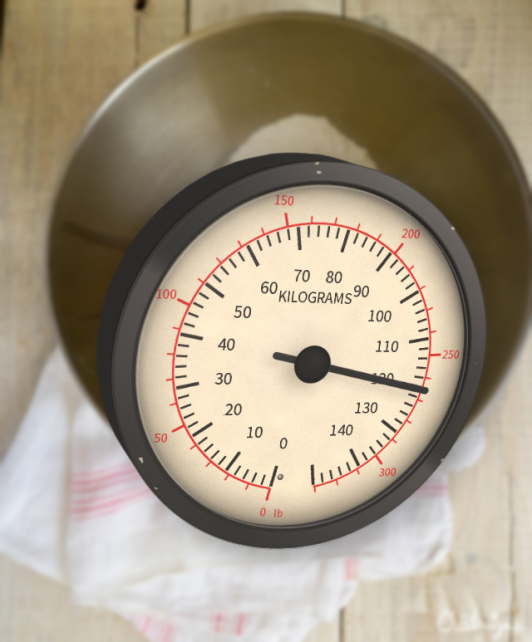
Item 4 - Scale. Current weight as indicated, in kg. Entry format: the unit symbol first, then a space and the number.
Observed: kg 120
